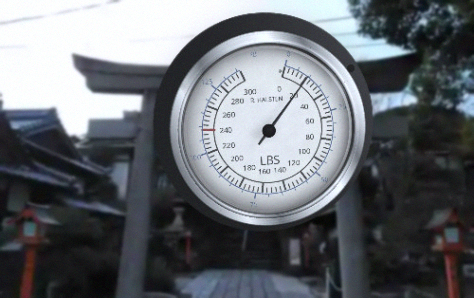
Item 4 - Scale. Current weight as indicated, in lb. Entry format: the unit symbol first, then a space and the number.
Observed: lb 20
